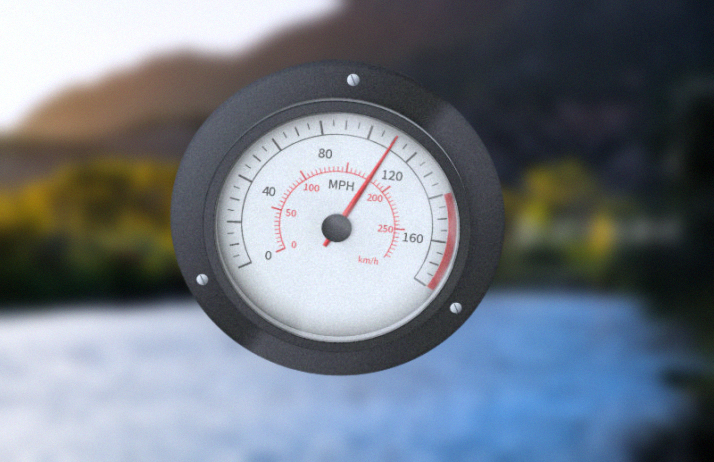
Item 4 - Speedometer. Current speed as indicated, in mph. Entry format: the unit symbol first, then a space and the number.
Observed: mph 110
